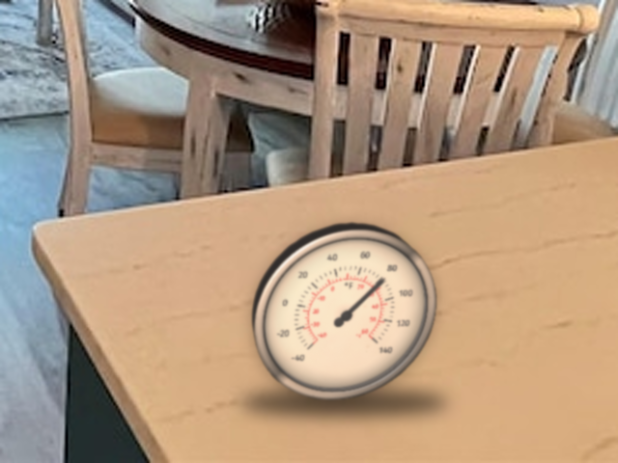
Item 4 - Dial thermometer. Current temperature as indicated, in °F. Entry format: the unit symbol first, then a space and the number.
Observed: °F 80
